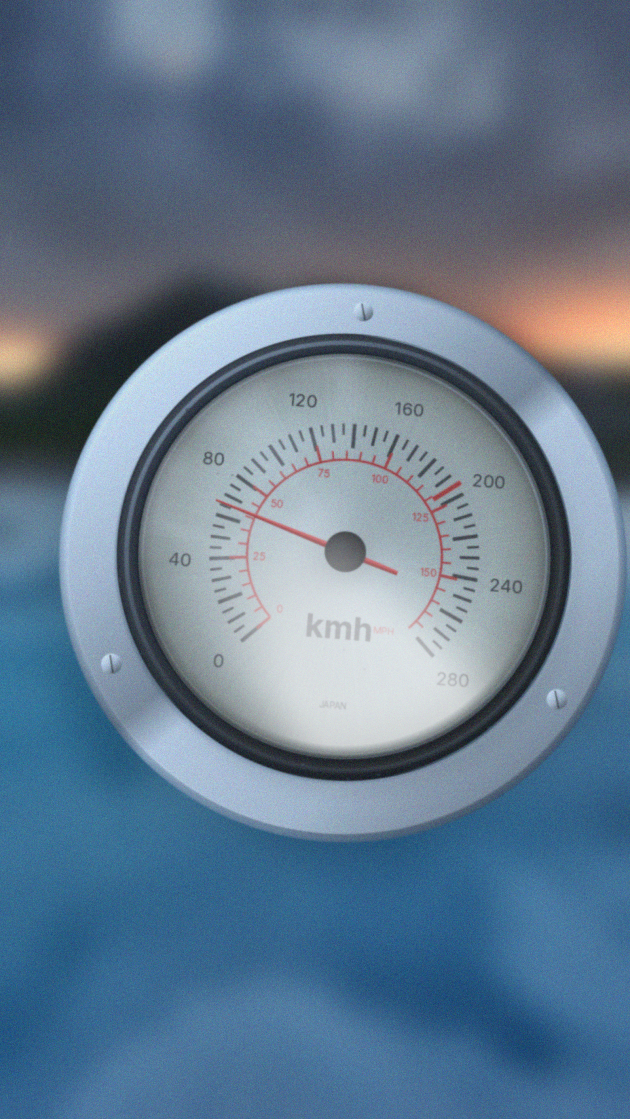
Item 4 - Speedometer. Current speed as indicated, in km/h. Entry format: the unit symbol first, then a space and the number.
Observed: km/h 65
